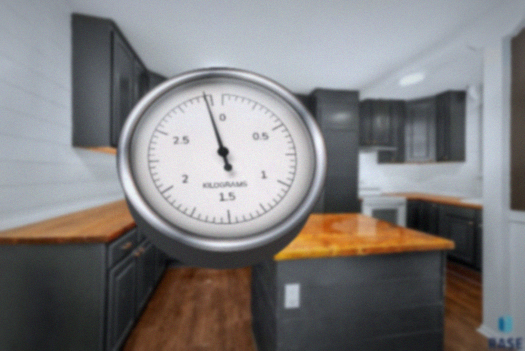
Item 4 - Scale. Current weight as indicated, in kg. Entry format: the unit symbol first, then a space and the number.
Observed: kg 2.95
